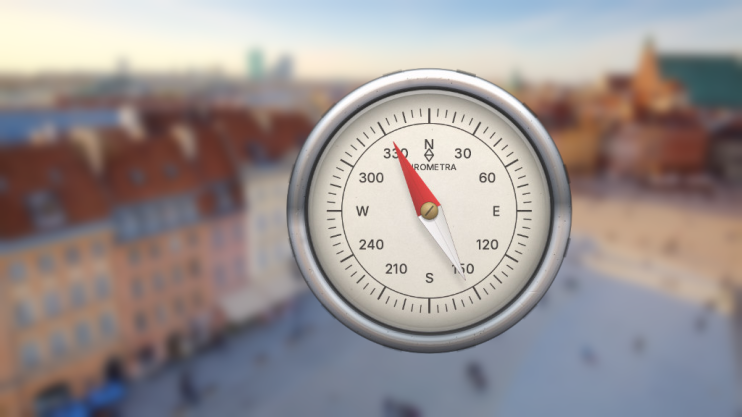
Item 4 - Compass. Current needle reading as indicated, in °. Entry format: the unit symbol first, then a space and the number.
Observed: ° 332.5
